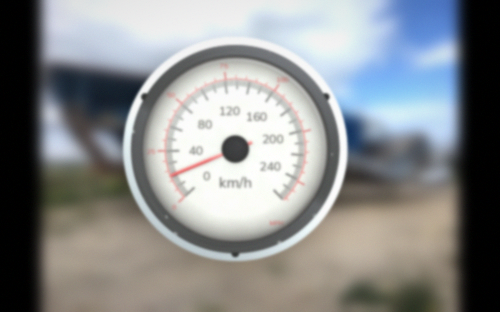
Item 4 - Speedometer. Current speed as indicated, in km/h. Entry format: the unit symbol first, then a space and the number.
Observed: km/h 20
